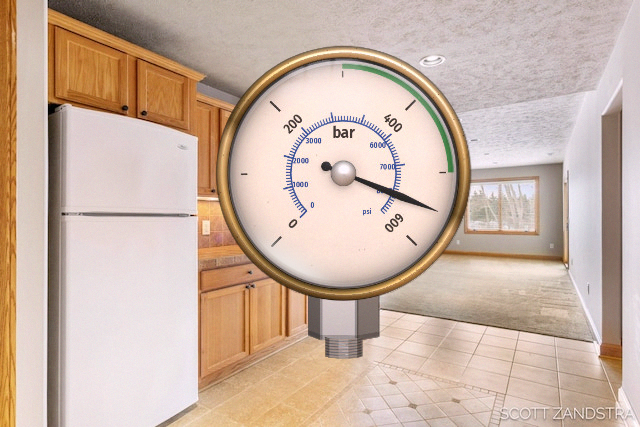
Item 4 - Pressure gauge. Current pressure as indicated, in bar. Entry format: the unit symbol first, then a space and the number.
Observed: bar 550
